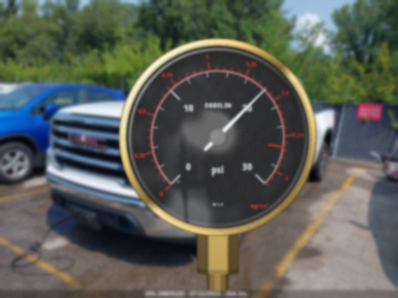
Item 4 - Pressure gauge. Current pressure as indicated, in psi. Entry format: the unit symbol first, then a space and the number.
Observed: psi 20
